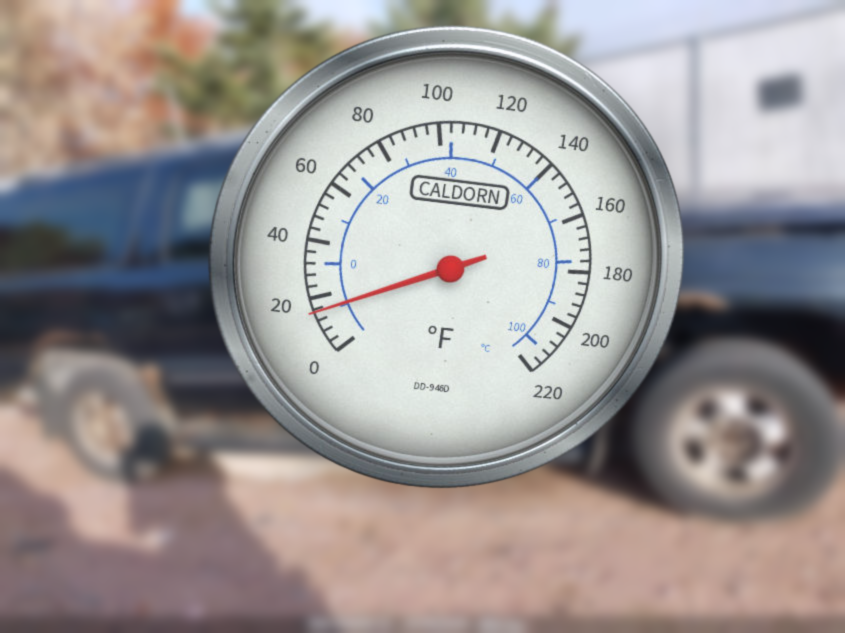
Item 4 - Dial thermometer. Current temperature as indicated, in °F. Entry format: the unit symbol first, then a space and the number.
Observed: °F 16
